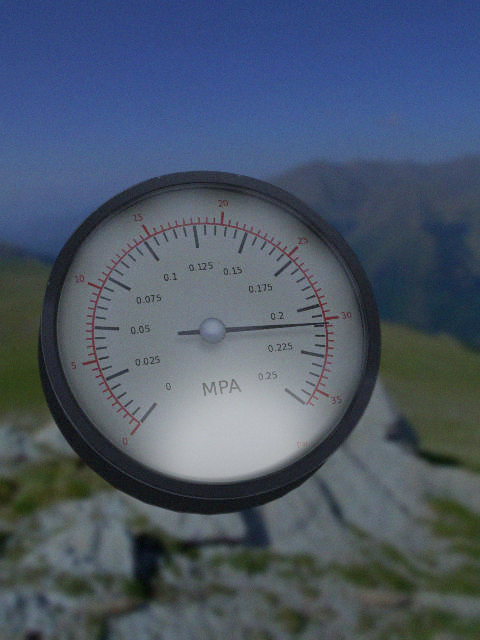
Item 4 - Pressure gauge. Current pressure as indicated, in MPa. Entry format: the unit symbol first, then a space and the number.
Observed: MPa 0.21
